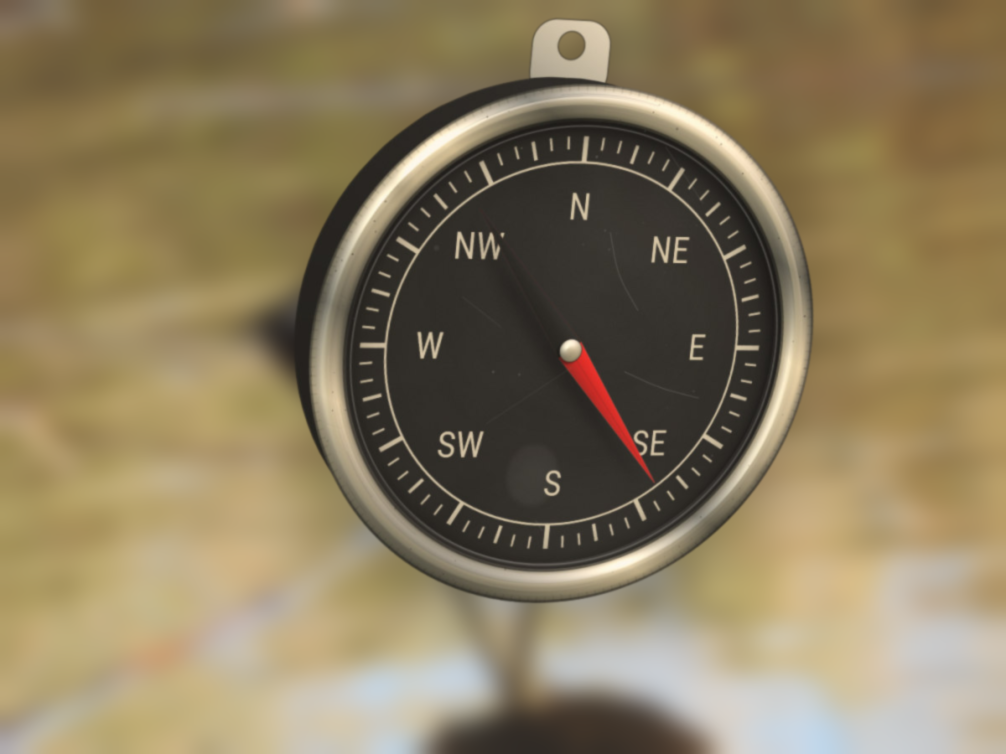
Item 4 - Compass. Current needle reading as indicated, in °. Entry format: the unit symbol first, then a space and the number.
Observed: ° 142.5
